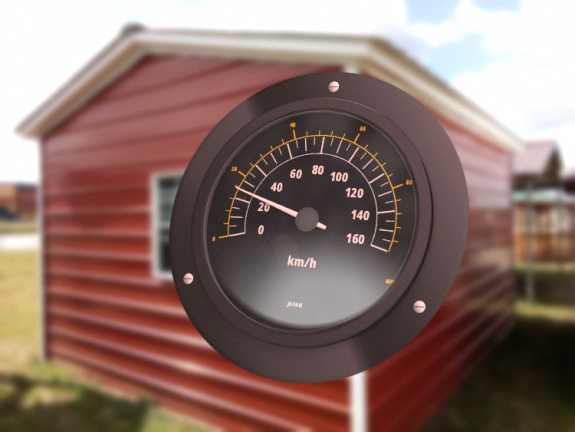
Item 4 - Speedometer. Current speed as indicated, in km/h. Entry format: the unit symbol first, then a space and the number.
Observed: km/h 25
